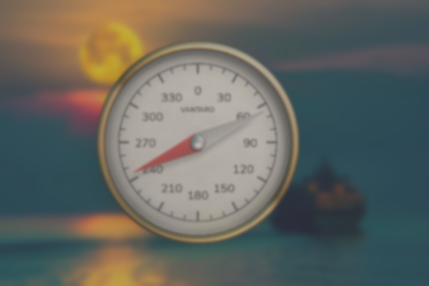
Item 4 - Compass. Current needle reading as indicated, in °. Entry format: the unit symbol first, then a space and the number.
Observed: ° 245
